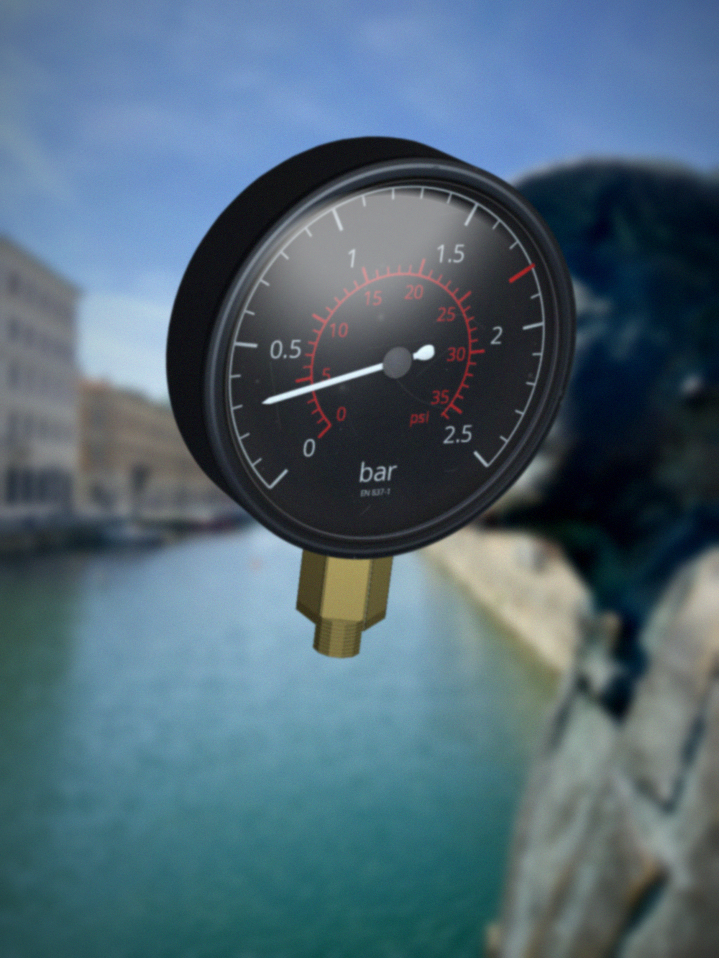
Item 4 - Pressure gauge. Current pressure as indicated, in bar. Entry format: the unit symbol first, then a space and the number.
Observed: bar 0.3
